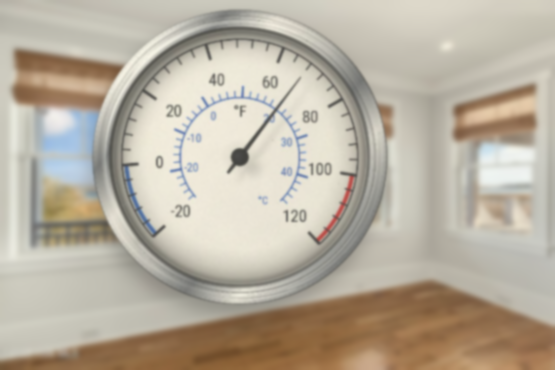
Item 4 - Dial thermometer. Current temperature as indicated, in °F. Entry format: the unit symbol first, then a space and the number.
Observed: °F 68
